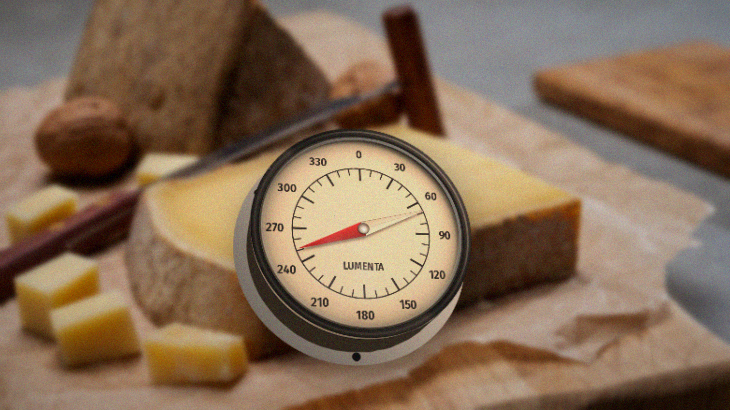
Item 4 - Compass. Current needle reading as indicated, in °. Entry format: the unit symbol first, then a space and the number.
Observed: ° 250
